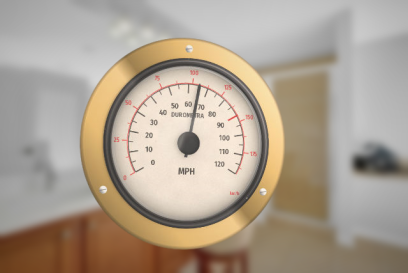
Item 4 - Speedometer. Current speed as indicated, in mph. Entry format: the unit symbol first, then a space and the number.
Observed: mph 65
